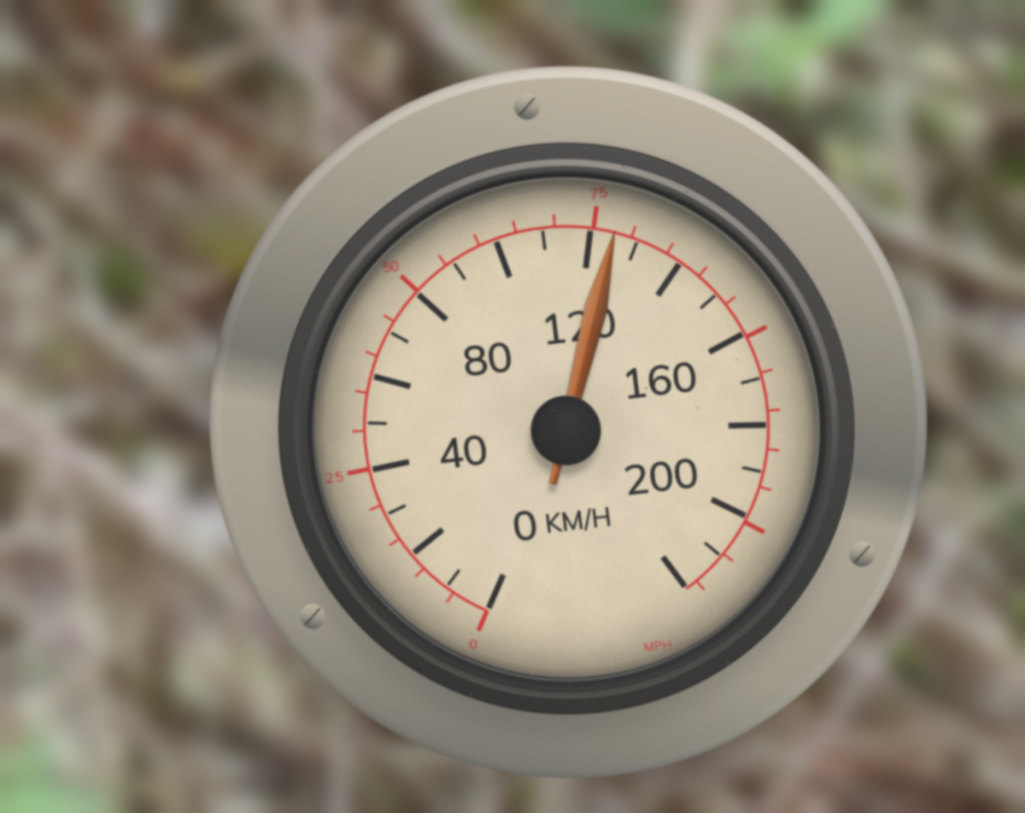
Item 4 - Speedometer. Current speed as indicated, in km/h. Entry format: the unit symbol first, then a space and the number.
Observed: km/h 125
